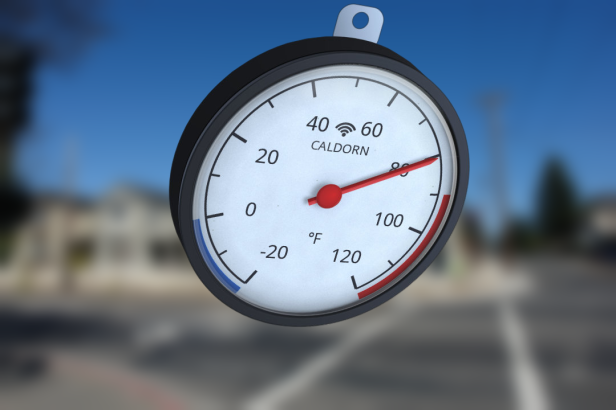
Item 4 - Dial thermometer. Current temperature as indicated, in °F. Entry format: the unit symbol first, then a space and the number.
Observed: °F 80
